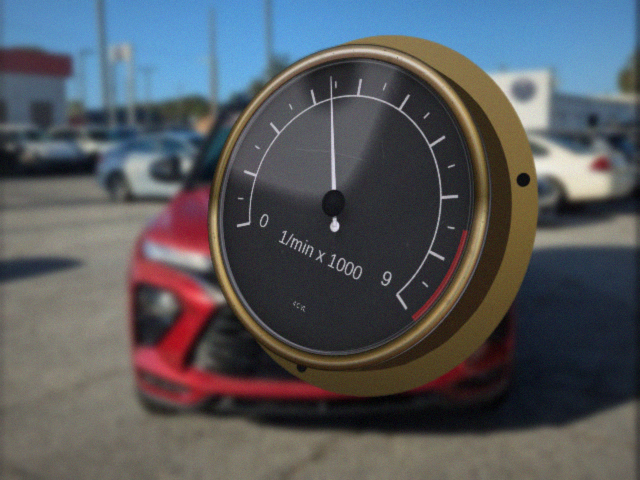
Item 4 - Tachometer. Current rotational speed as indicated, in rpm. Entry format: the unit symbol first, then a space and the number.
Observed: rpm 3500
